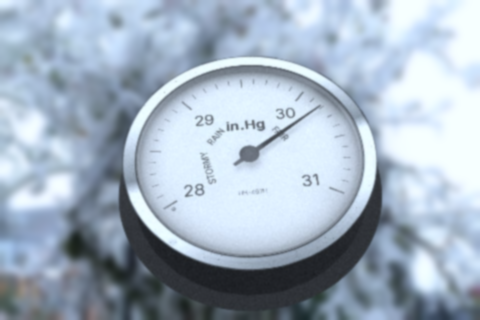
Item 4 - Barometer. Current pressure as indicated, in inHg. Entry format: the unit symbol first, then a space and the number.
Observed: inHg 30.2
